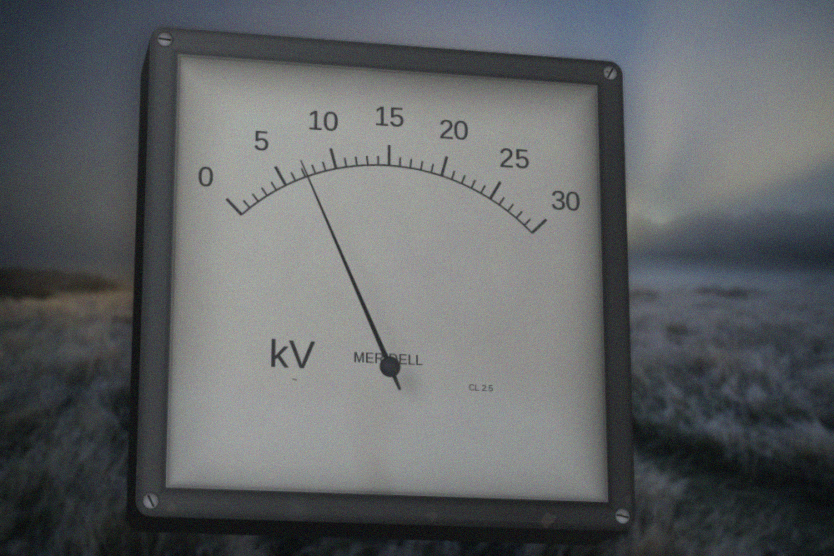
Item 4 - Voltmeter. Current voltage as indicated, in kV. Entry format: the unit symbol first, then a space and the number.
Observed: kV 7
